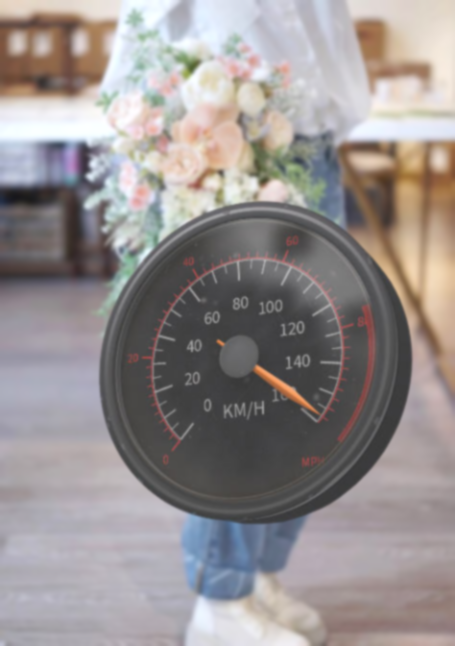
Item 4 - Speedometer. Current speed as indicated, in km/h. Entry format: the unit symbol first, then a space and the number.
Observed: km/h 157.5
